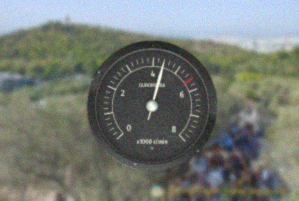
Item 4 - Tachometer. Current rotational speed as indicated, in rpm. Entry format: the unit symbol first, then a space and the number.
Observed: rpm 4400
